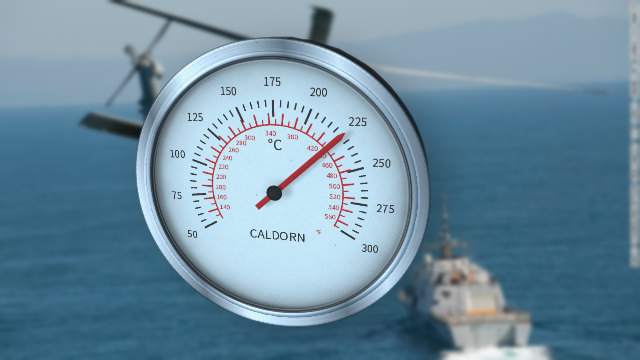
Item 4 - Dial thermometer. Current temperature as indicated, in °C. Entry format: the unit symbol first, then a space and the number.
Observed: °C 225
